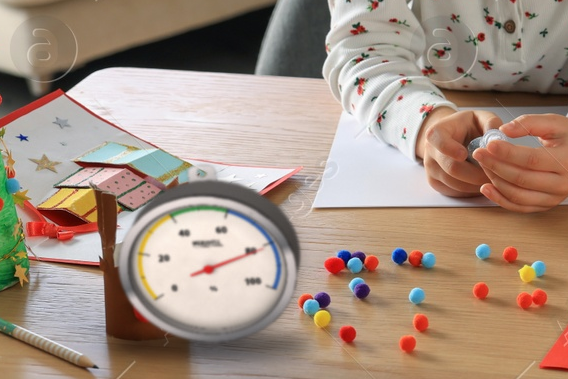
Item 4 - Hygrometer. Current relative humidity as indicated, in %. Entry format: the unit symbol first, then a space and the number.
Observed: % 80
